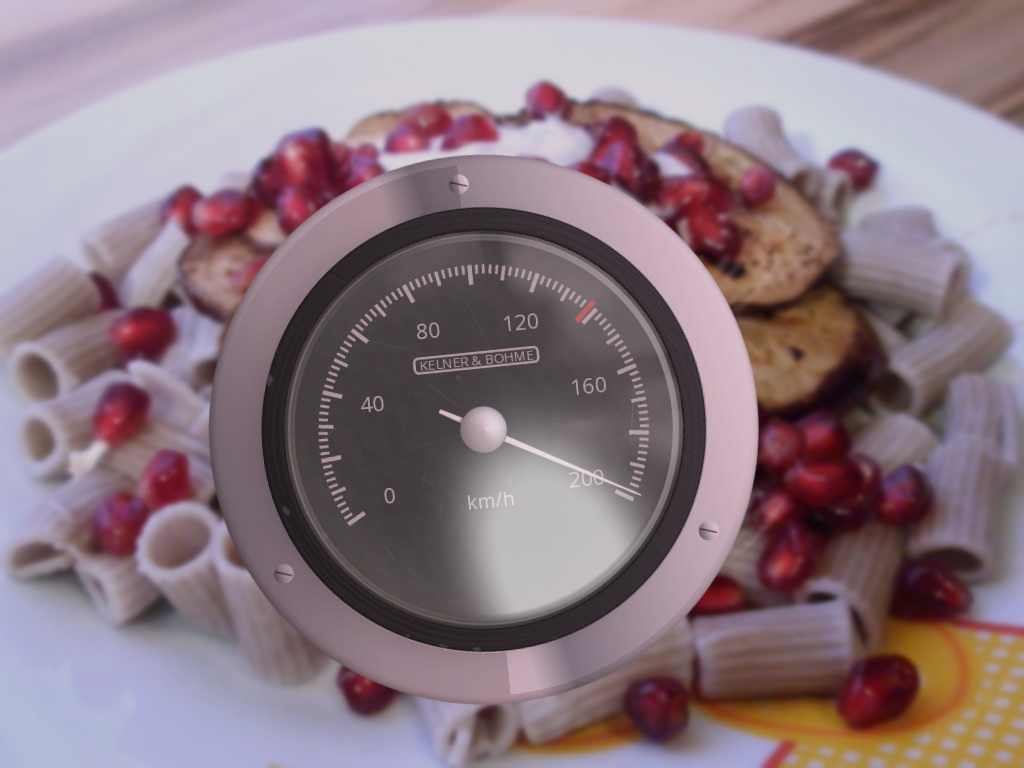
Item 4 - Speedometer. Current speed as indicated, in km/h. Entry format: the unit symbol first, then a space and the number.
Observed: km/h 198
